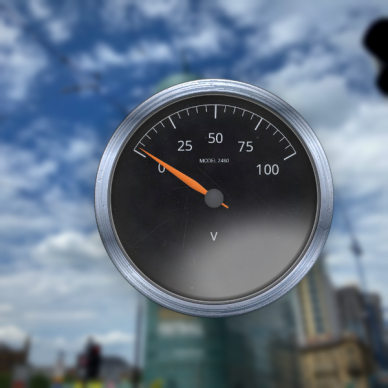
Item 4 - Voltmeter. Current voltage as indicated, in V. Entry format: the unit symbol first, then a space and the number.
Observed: V 2.5
